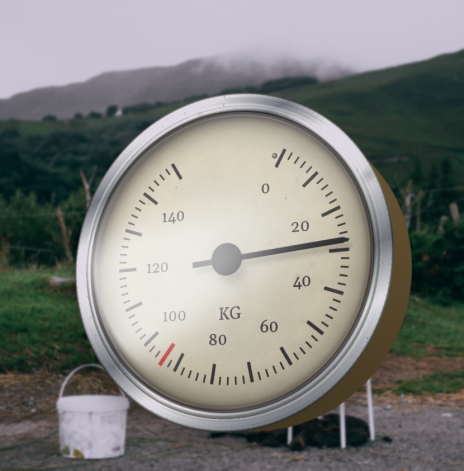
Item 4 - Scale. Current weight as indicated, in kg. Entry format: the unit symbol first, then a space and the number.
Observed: kg 28
